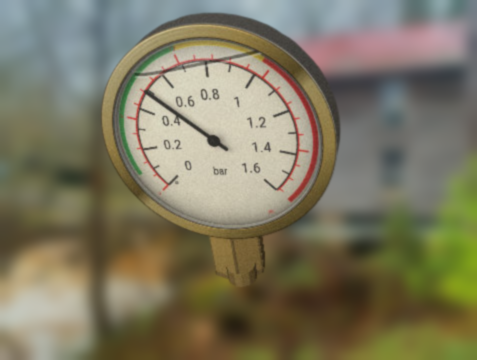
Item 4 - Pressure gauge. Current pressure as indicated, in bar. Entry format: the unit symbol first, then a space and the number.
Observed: bar 0.5
